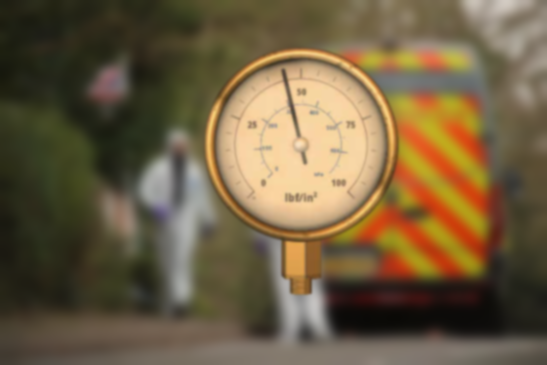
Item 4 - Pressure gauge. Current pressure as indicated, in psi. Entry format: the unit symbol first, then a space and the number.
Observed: psi 45
